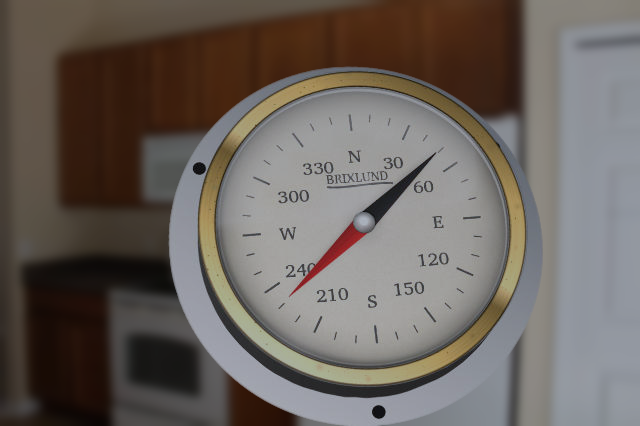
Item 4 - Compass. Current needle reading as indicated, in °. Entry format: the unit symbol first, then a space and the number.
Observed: ° 230
